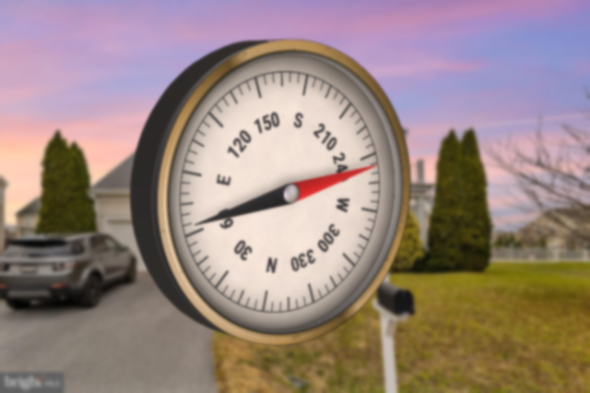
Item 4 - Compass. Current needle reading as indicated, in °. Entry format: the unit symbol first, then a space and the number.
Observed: ° 245
